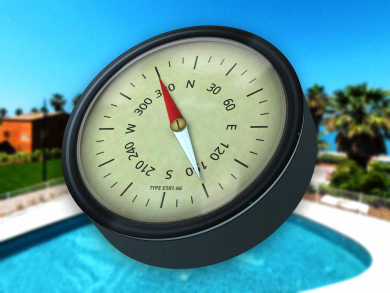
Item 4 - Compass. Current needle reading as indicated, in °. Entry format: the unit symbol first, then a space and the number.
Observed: ° 330
